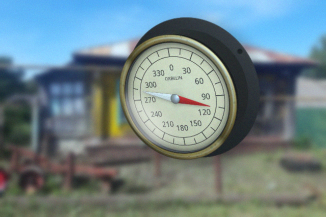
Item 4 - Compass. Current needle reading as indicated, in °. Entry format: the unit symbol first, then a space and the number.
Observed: ° 105
